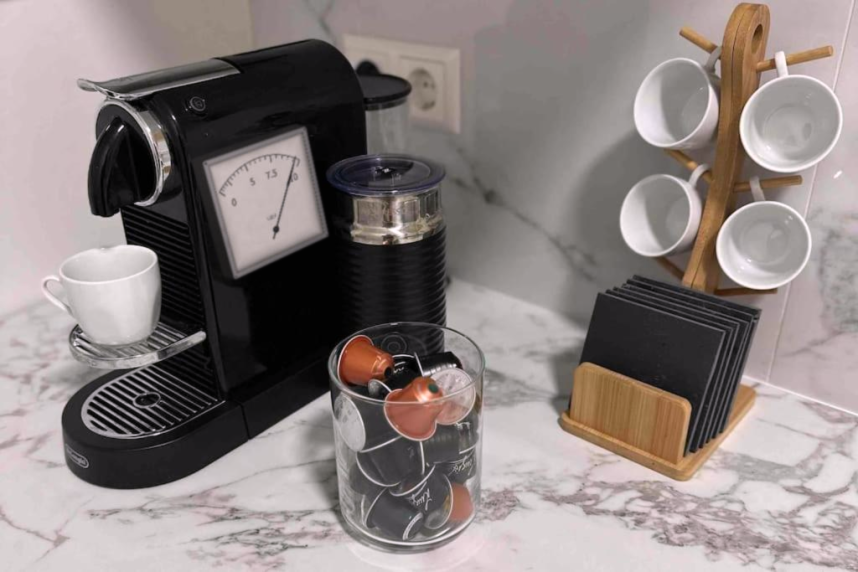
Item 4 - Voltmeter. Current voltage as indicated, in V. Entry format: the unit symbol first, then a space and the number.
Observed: V 9.5
